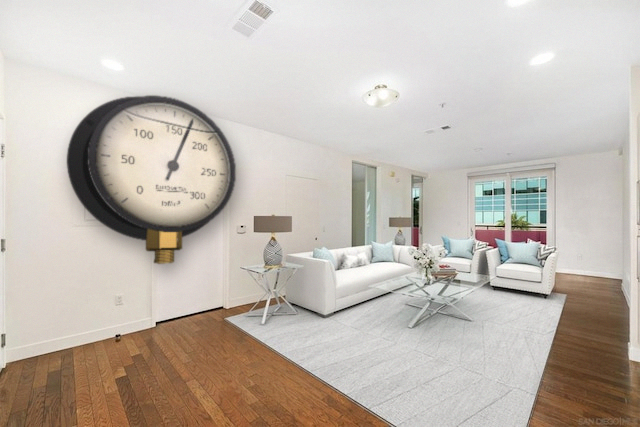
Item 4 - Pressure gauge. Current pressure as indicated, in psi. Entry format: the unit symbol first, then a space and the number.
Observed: psi 170
